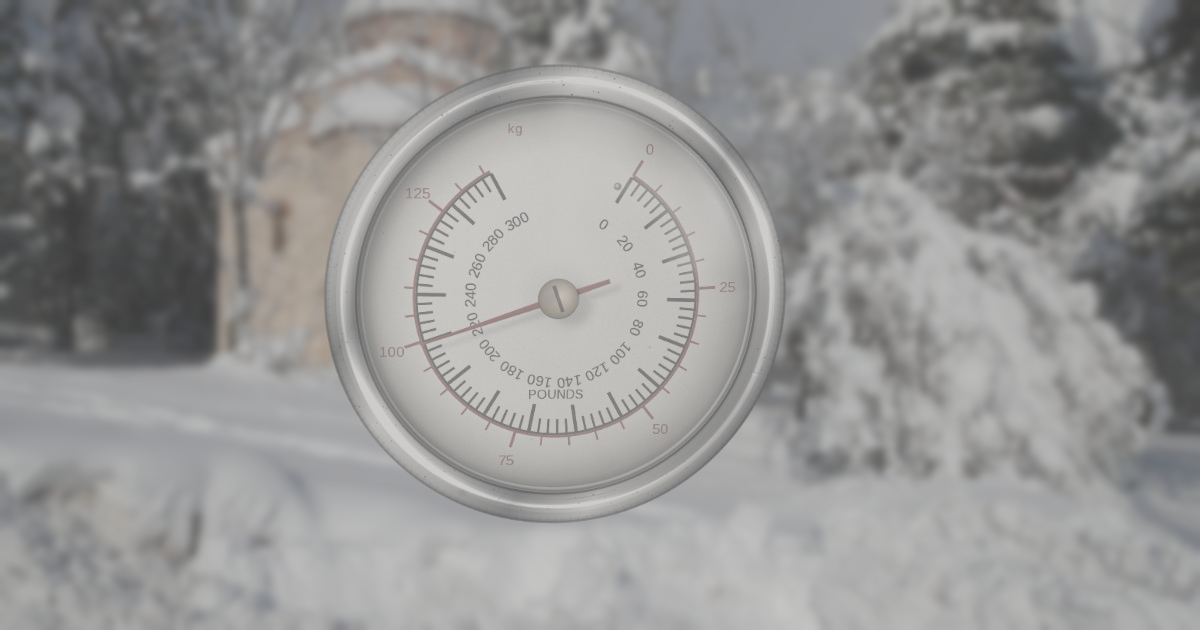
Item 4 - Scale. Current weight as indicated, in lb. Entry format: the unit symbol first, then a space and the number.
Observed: lb 220
